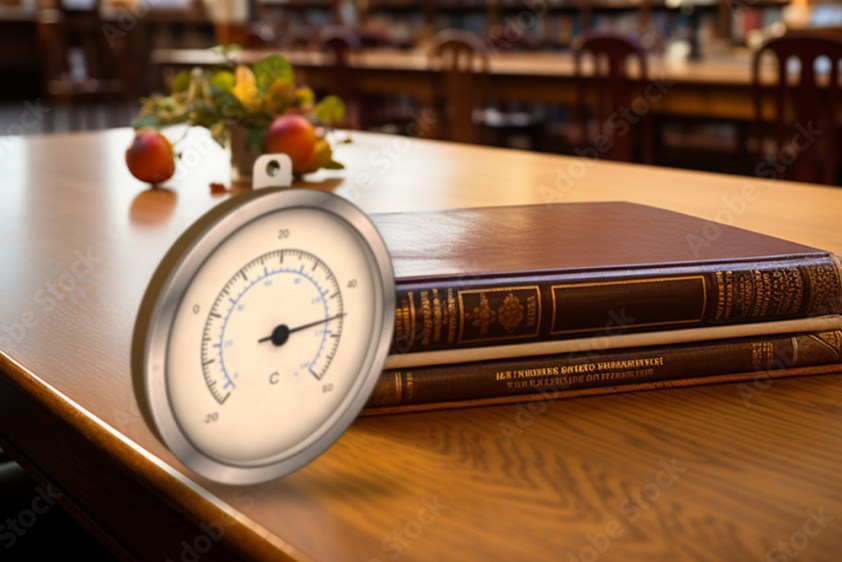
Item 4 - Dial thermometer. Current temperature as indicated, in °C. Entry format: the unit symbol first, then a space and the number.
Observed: °C 45
